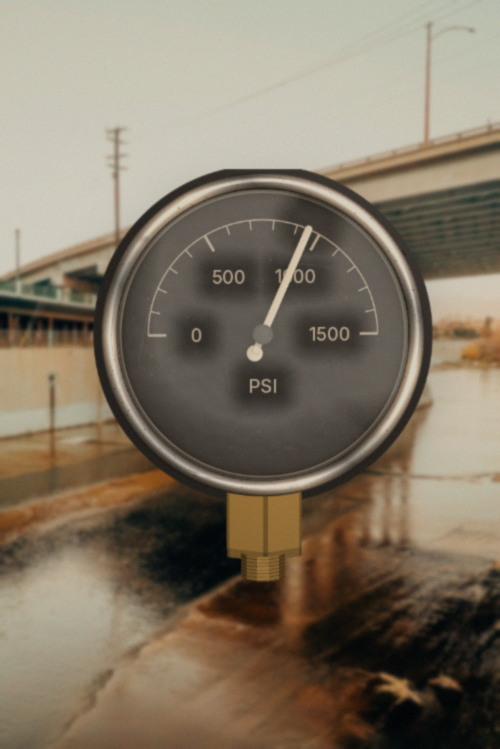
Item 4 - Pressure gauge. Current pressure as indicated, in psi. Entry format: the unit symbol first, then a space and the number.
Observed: psi 950
